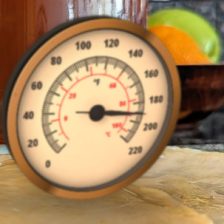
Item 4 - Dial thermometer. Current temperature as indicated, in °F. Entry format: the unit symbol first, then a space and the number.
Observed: °F 190
